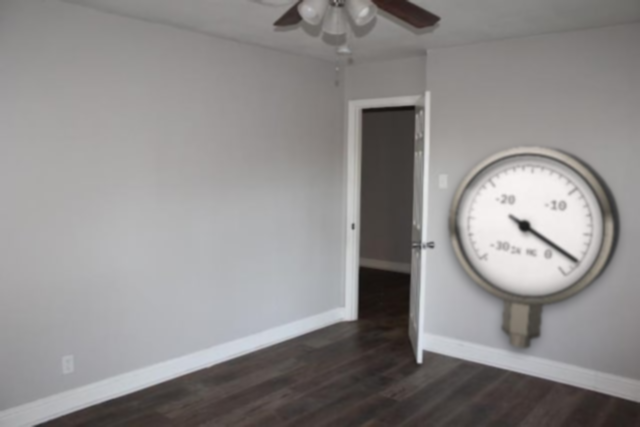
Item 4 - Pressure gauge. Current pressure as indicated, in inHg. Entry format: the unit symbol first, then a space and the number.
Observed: inHg -2
